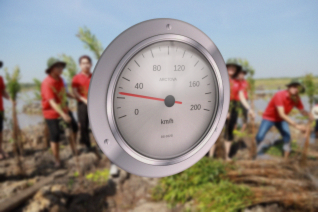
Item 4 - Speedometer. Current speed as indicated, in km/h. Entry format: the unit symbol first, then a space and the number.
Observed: km/h 25
